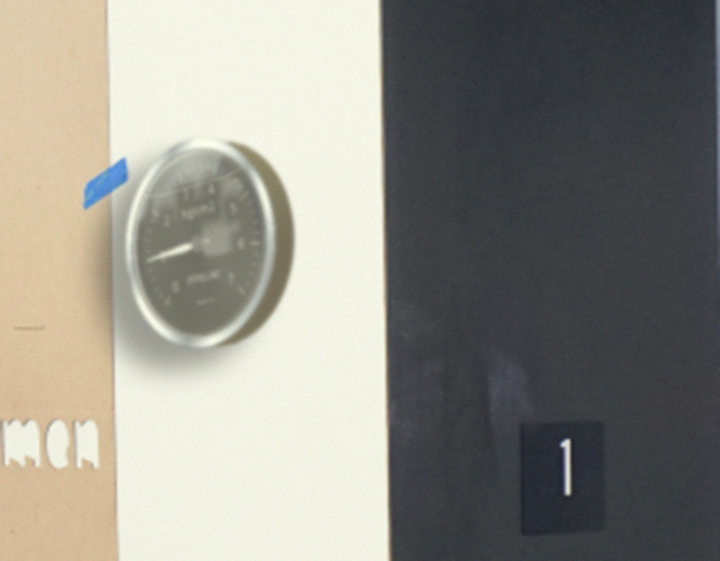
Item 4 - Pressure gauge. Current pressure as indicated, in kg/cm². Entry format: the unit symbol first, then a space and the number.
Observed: kg/cm² 1
